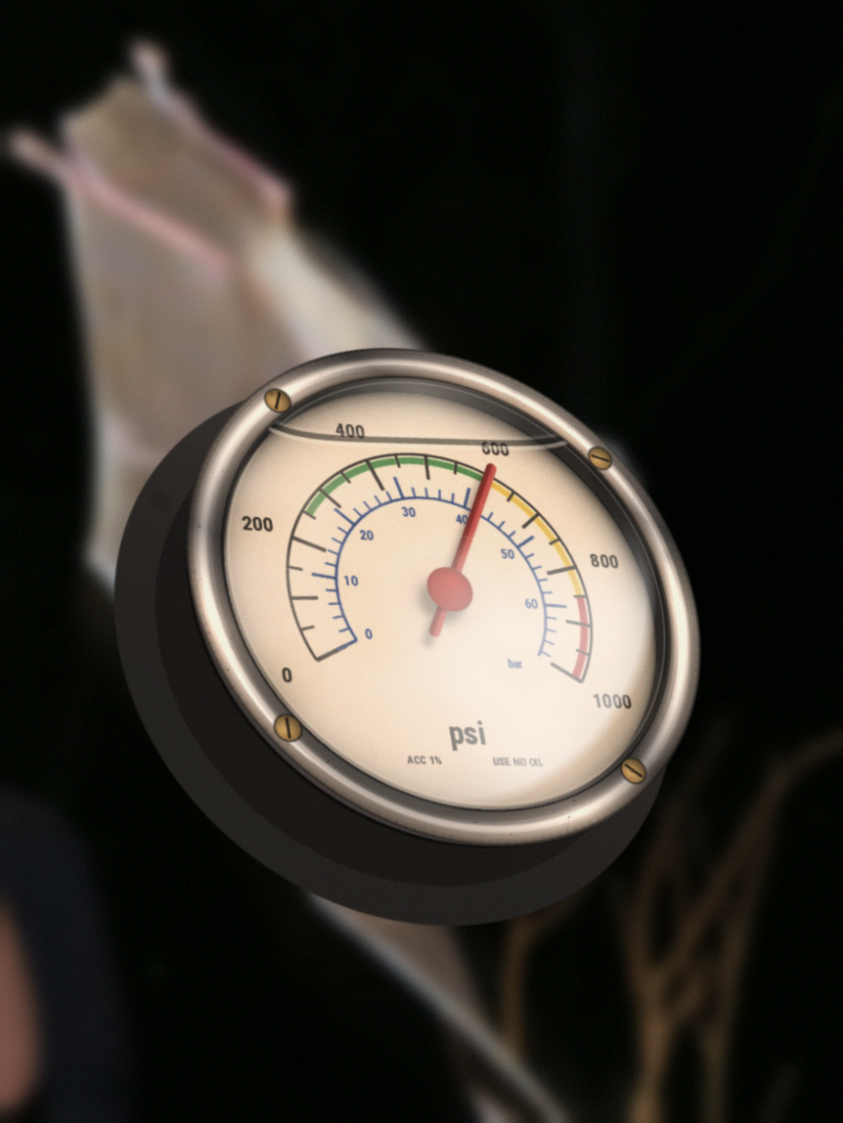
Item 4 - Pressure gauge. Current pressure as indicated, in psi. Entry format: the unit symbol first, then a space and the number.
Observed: psi 600
